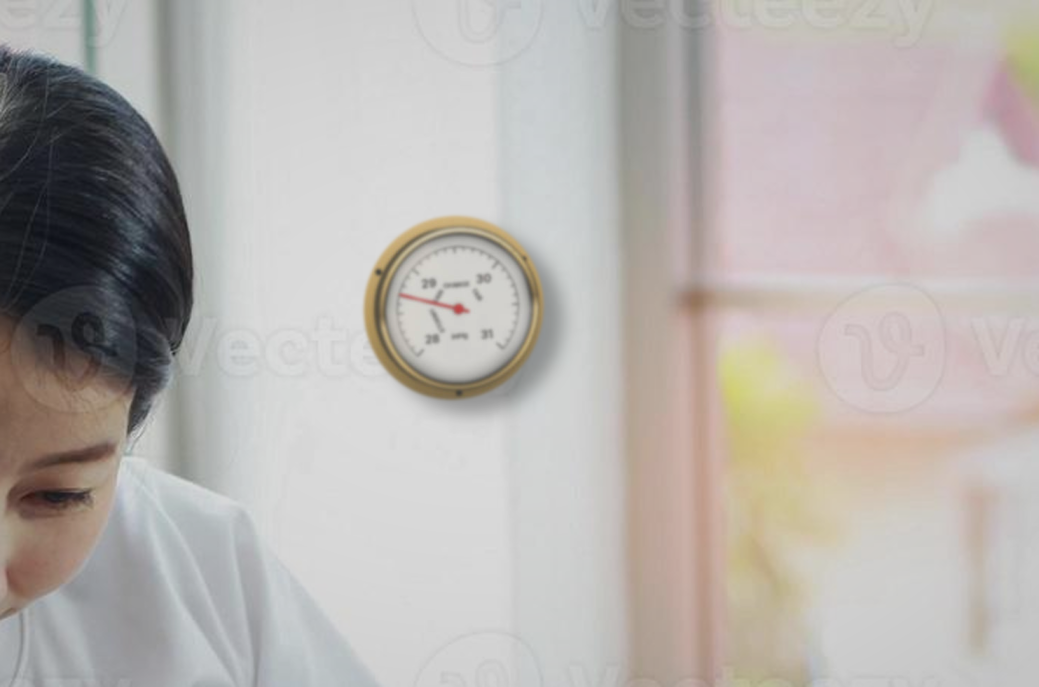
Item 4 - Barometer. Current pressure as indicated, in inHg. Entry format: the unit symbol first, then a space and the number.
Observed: inHg 28.7
